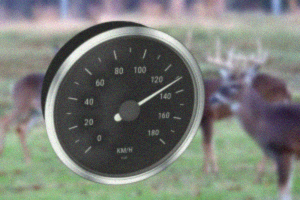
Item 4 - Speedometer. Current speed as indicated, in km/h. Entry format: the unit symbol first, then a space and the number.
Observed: km/h 130
